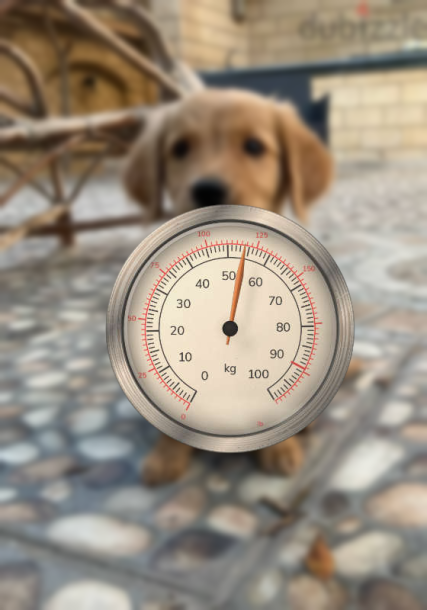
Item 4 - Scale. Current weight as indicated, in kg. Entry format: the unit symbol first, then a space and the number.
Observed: kg 54
